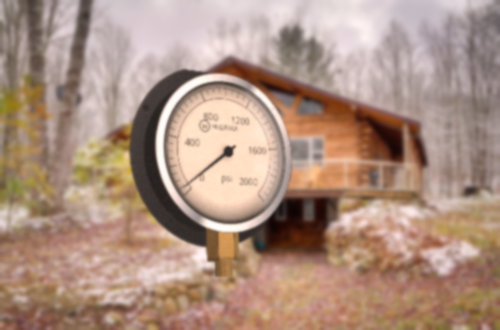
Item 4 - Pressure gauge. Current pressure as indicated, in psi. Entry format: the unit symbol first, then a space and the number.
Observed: psi 50
